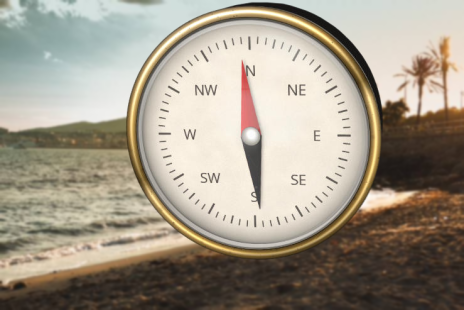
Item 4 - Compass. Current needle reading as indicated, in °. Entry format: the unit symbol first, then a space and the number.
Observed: ° 355
